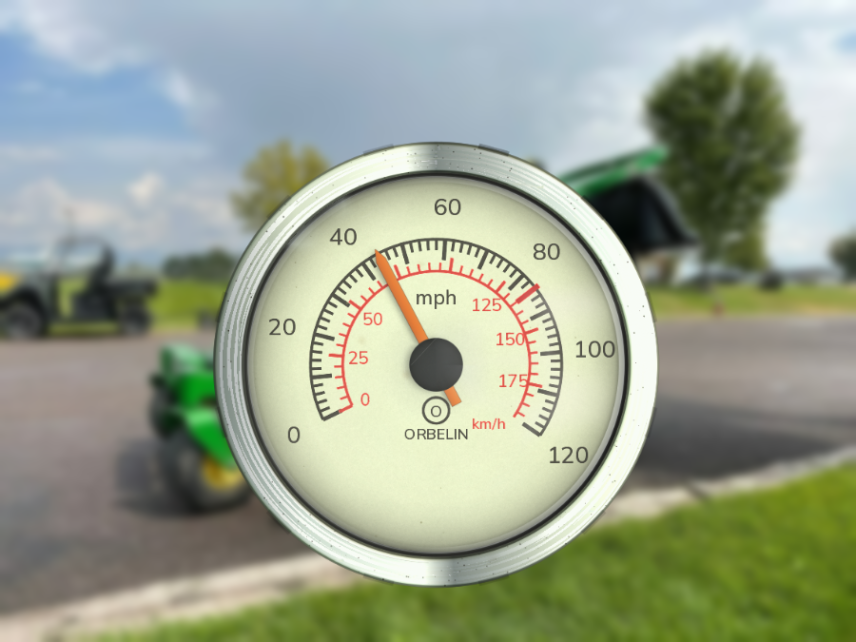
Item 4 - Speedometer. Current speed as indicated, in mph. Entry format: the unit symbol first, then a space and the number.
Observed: mph 44
